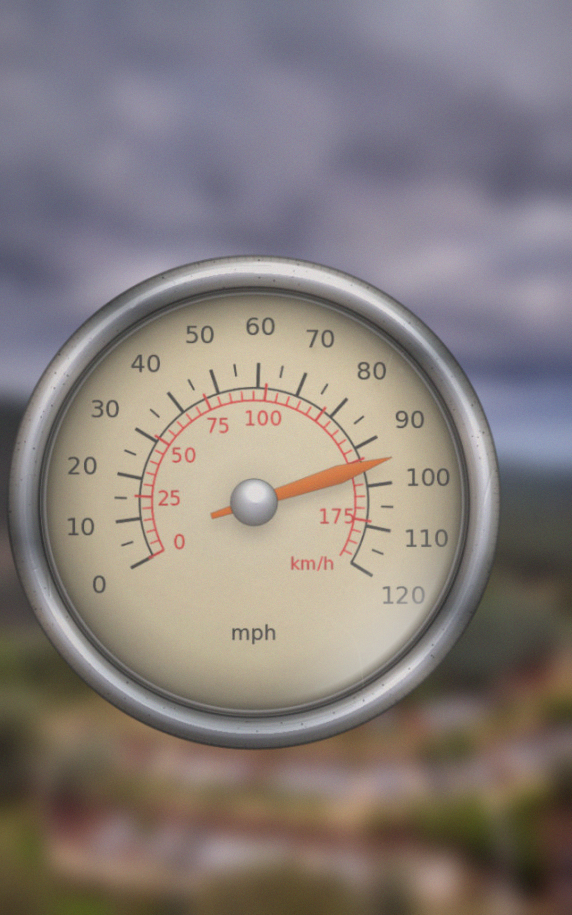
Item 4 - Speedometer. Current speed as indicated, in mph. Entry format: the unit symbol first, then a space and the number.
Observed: mph 95
